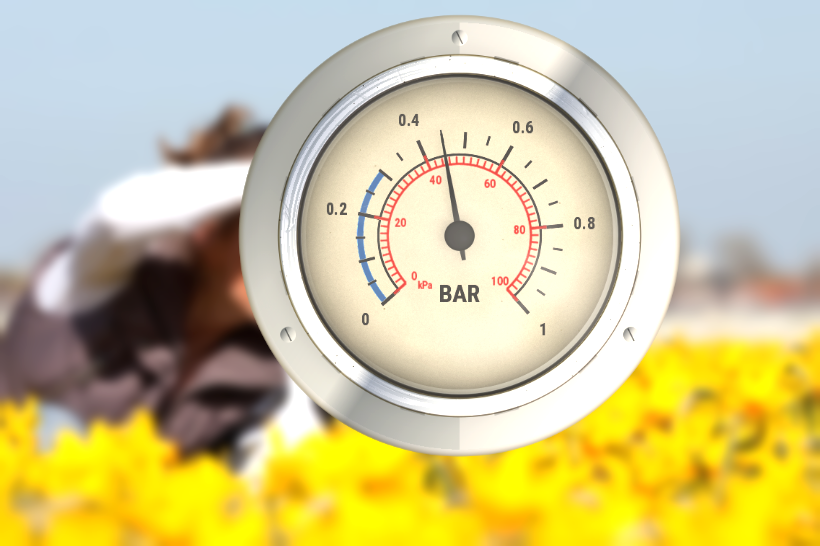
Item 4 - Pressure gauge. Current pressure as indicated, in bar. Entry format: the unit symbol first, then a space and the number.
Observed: bar 0.45
